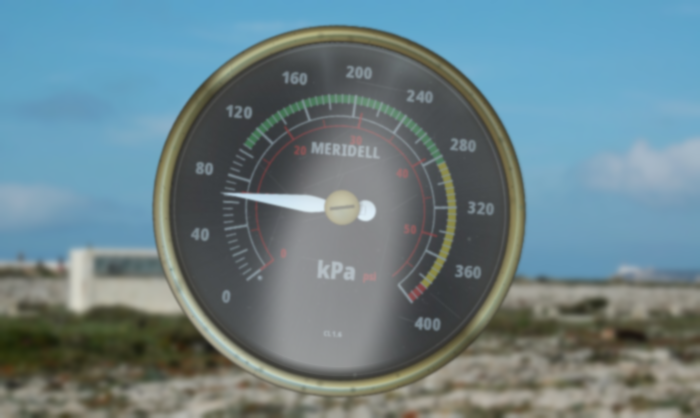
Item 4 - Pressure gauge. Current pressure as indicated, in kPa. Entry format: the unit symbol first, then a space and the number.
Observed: kPa 65
